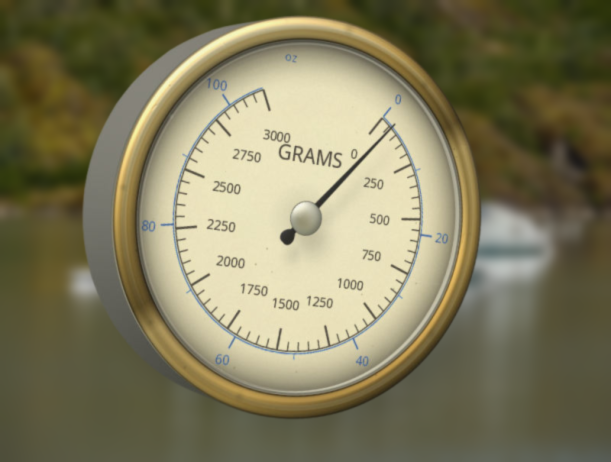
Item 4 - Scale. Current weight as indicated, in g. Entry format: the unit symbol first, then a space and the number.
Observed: g 50
